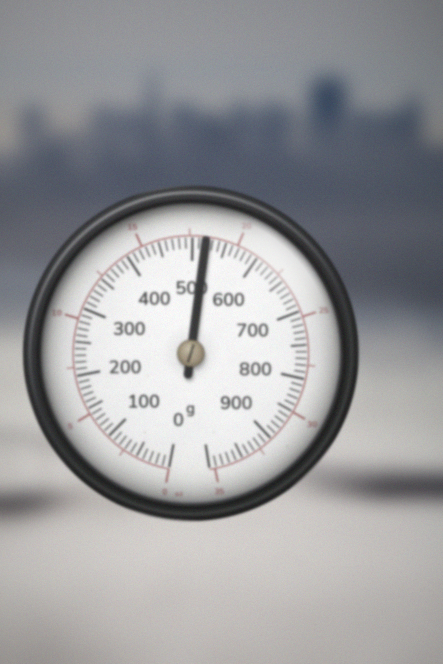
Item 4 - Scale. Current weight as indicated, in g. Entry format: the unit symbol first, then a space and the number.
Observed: g 520
